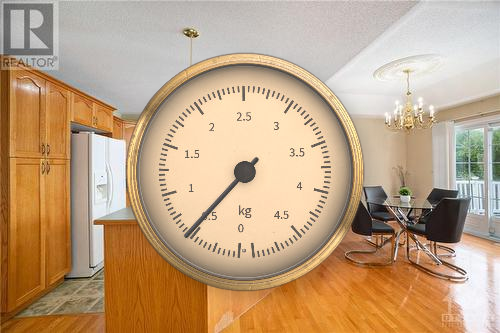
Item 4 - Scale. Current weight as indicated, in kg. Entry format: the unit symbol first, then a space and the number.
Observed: kg 0.55
